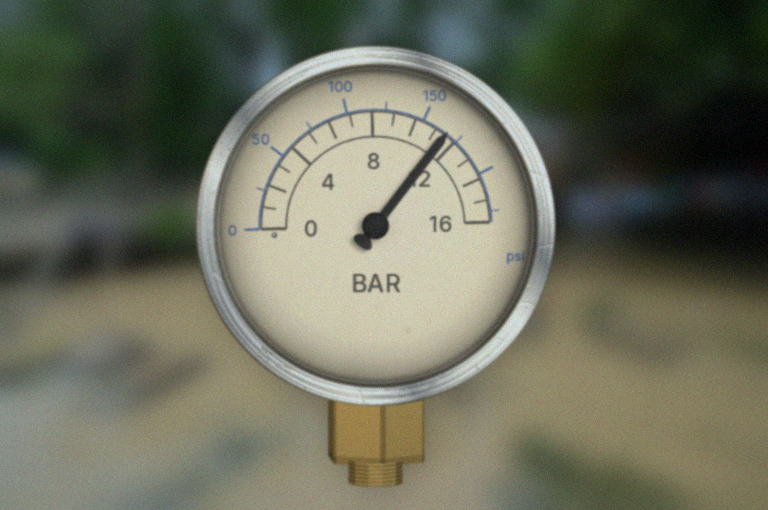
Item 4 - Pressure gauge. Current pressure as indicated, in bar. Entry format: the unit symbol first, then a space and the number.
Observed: bar 11.5
